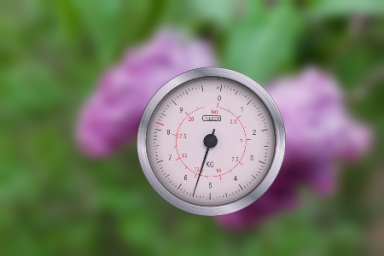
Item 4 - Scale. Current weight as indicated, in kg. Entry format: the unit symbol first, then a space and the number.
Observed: kg 5.5
